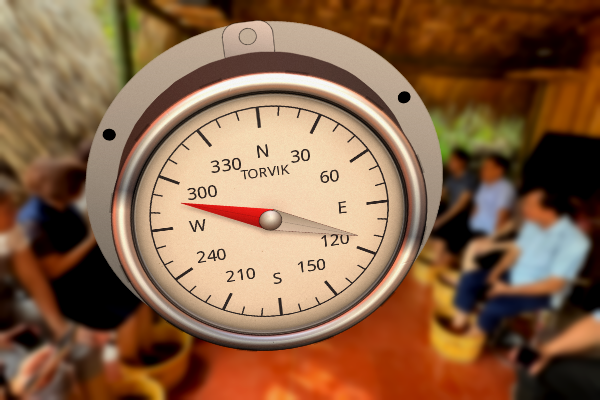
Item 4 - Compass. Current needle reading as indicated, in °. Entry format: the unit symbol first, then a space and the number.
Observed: ° 290
